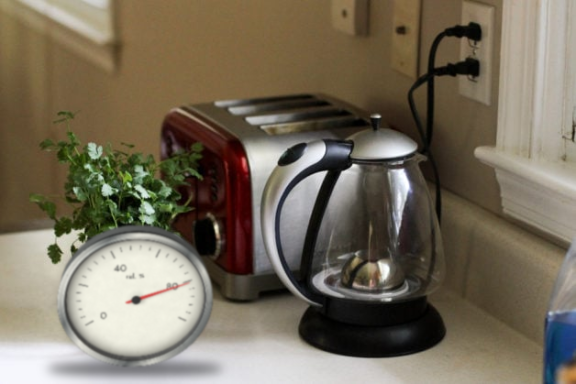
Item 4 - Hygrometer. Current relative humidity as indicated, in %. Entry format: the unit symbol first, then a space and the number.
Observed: % 80
